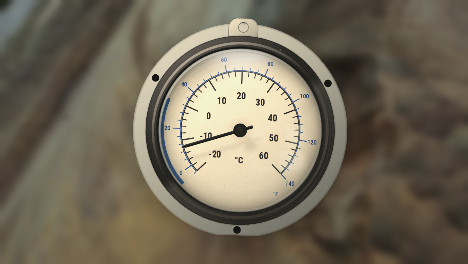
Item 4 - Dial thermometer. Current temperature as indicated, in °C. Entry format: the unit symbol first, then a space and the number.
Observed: °C -12
